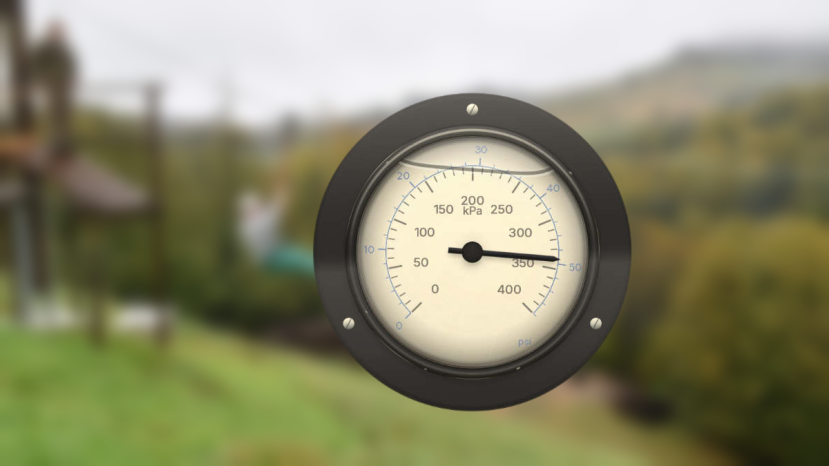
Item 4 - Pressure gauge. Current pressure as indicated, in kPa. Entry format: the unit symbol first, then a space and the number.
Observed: kPa 340
